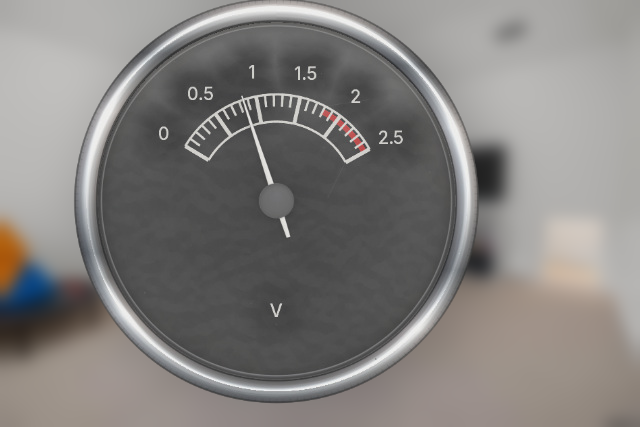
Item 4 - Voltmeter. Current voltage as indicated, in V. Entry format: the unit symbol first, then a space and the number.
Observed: V 0.85
